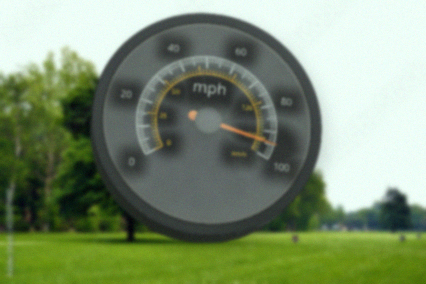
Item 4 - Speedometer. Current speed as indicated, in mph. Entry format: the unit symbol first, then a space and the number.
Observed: mph 95
